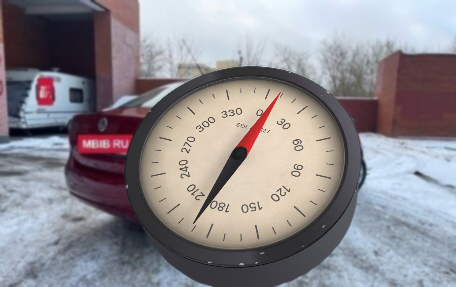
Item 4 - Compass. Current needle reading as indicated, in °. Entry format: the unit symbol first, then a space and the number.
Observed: ° 10
